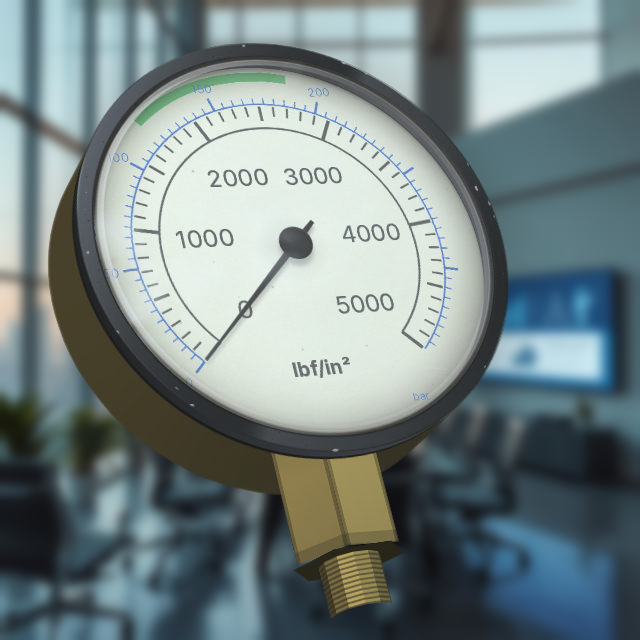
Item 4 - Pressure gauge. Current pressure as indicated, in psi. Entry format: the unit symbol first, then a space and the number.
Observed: psi 0
